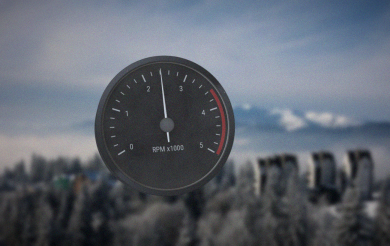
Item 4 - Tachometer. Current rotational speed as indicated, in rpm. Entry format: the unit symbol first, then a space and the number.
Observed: rpm 2400
